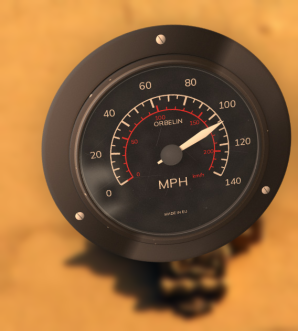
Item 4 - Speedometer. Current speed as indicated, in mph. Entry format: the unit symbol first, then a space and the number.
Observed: mph 105
